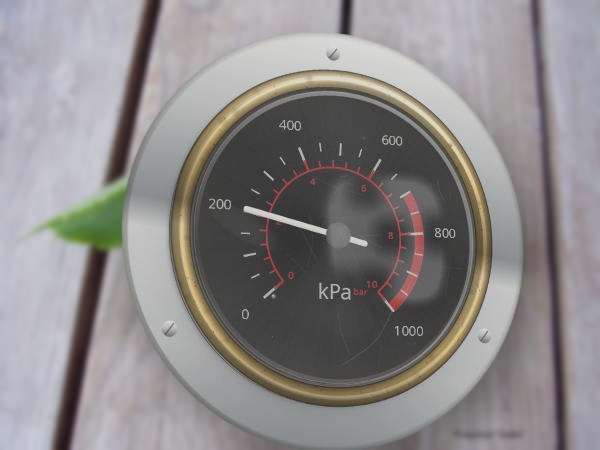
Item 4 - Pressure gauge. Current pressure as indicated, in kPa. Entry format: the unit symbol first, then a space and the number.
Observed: kPa 200
